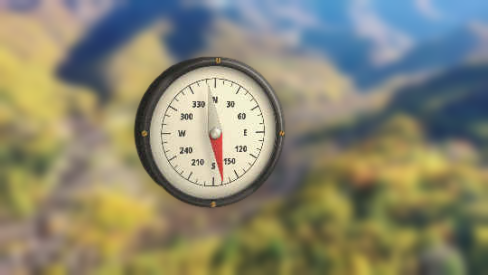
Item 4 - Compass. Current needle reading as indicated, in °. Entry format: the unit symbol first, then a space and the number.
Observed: ° 170
